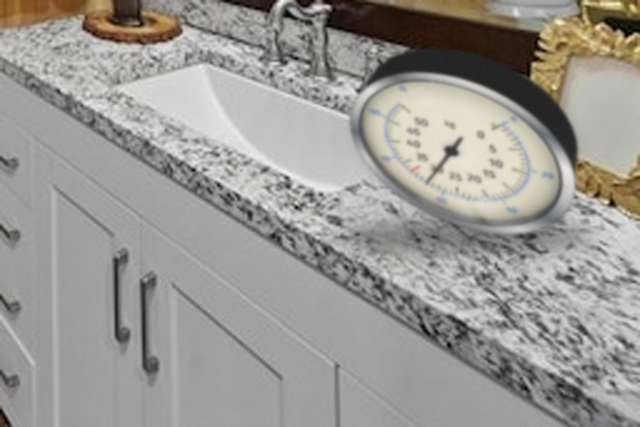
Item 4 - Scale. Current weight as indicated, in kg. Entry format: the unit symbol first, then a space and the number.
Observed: kg 30
